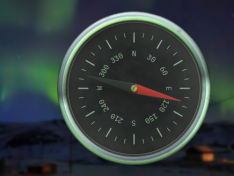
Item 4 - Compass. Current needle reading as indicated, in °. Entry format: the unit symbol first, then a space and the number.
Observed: ° 105
